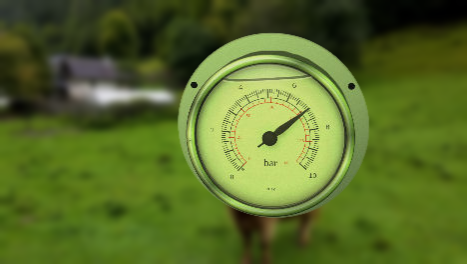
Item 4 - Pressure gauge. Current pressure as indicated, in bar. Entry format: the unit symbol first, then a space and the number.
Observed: bar 7
